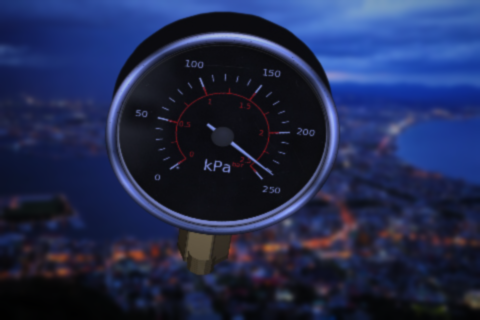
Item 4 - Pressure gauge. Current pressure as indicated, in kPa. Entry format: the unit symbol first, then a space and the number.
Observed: kPa 240
